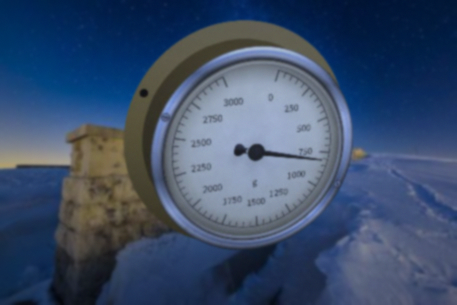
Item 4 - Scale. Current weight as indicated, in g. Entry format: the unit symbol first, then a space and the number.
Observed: g 800
